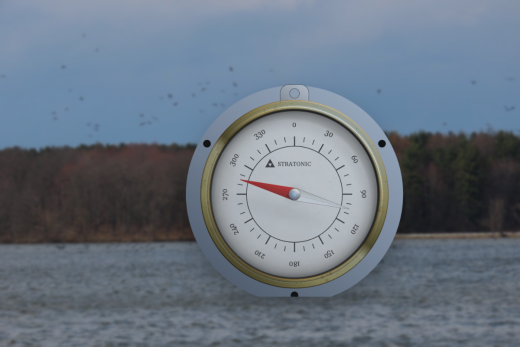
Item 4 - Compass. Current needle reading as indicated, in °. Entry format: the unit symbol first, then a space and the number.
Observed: ° 285
